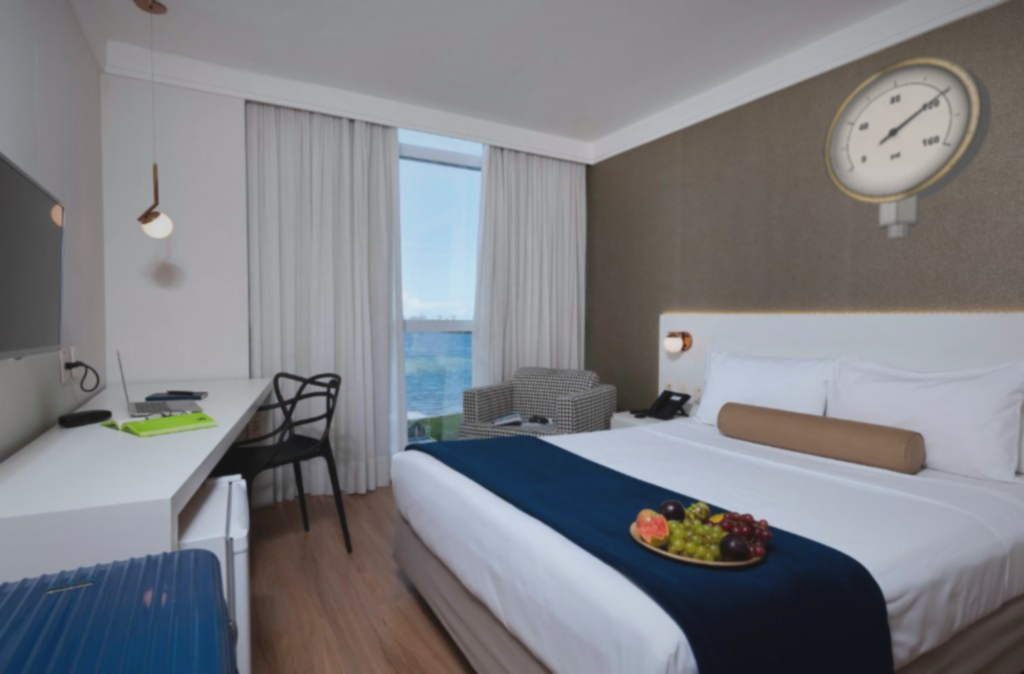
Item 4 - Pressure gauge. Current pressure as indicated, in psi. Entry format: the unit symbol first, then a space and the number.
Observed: psi 120
